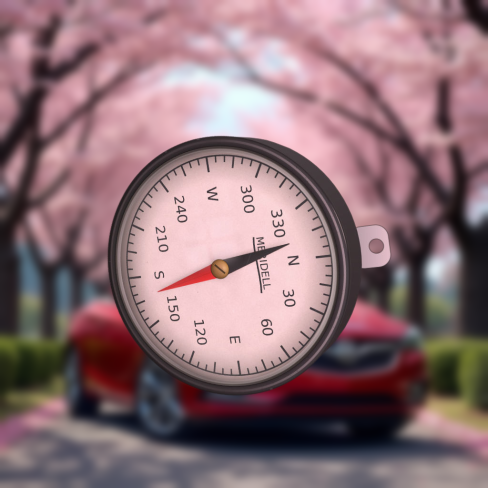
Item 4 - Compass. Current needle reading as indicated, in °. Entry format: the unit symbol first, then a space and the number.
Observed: ° 167.5
